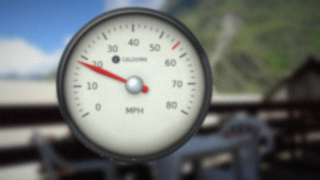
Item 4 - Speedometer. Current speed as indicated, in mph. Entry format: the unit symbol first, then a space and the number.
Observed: mph 18
